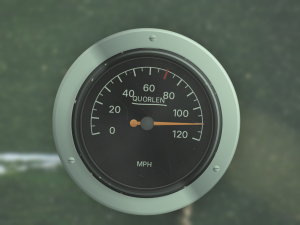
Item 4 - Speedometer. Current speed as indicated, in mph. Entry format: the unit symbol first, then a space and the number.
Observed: mph 110
